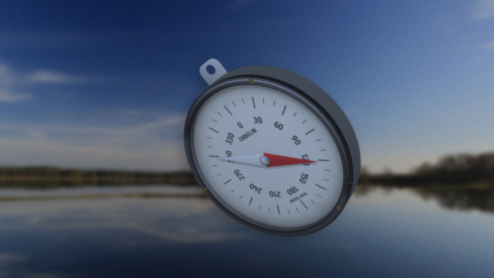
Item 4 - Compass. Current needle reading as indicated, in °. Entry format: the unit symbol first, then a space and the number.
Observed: ° 120
